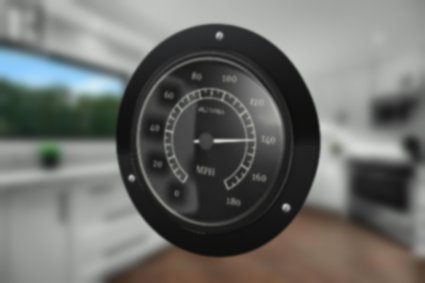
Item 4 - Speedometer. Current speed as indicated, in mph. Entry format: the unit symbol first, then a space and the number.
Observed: mph 140
